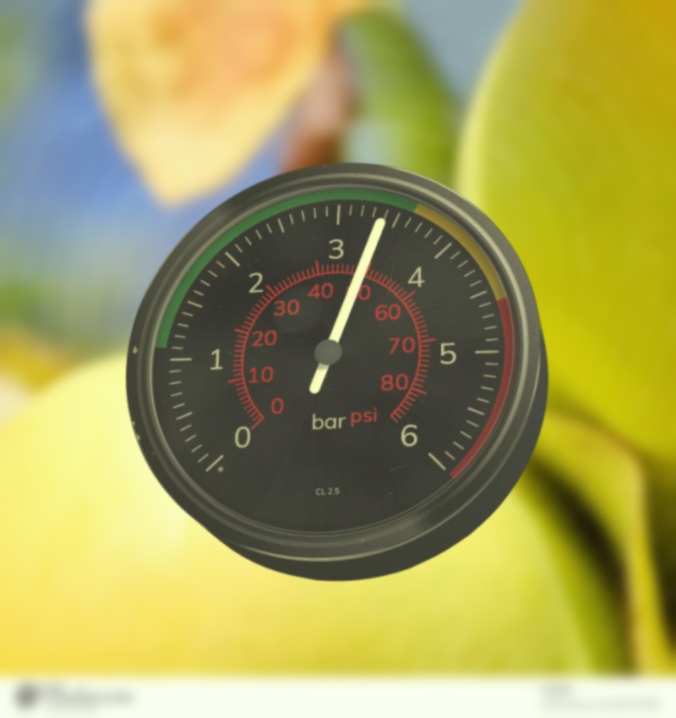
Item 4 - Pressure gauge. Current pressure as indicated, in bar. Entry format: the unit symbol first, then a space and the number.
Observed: bar 3.4
